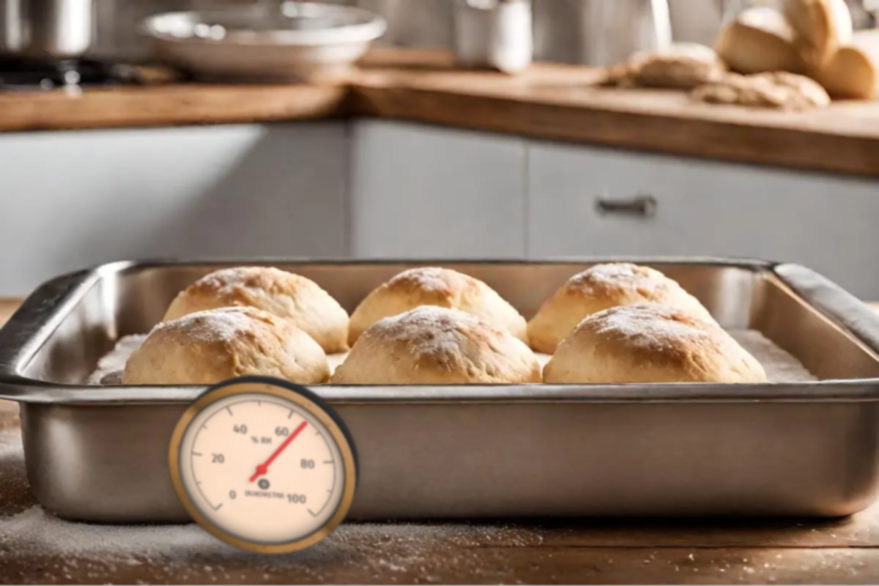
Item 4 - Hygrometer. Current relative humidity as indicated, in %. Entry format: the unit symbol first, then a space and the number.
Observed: % 65
